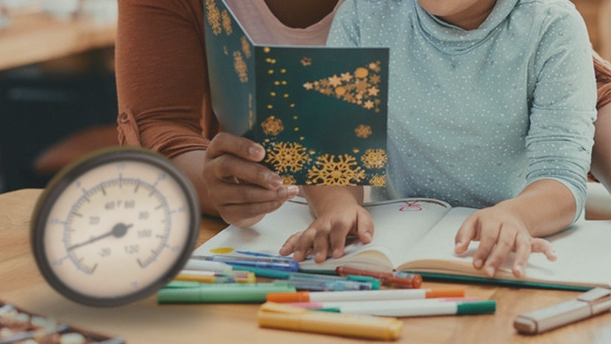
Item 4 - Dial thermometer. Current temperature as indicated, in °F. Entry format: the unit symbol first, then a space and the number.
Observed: °F 0
